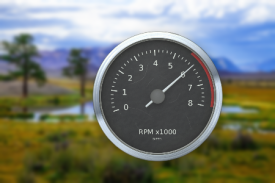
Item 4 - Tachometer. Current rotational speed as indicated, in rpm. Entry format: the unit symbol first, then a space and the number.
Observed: rpm 6000
